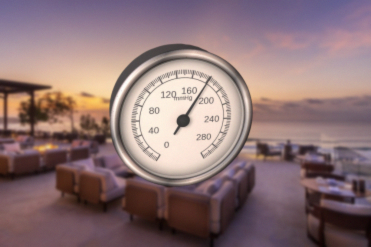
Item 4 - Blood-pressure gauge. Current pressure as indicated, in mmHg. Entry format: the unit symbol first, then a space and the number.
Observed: mmHg 180
